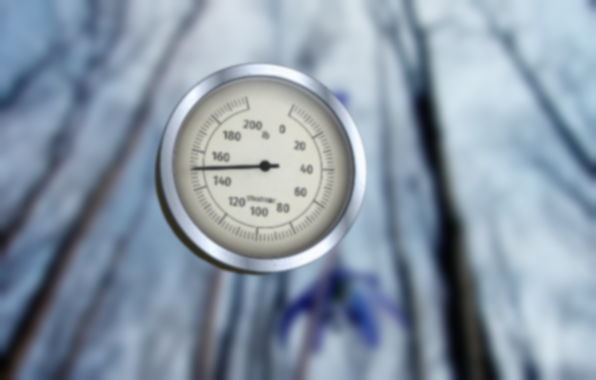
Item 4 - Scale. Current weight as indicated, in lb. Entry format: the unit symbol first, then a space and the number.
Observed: lb 150
